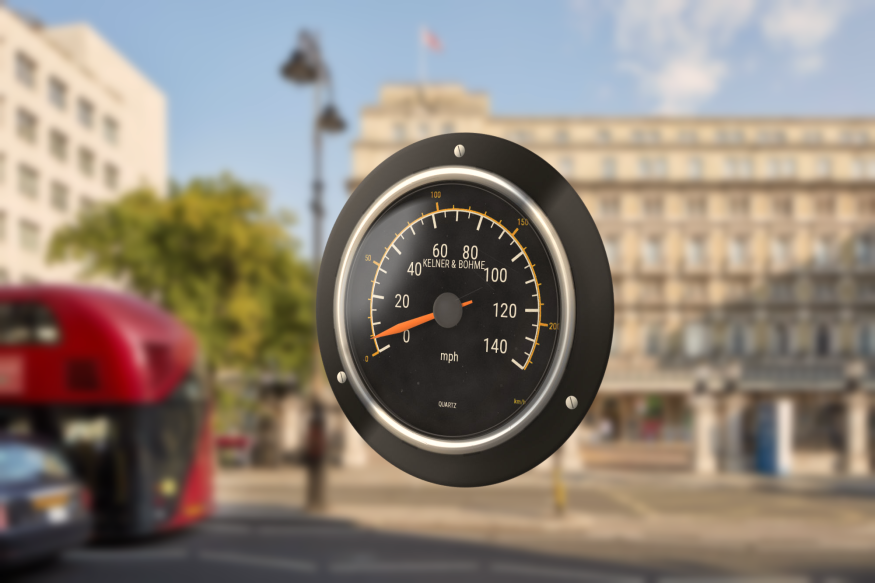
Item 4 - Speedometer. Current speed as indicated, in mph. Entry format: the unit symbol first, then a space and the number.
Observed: mph 5
